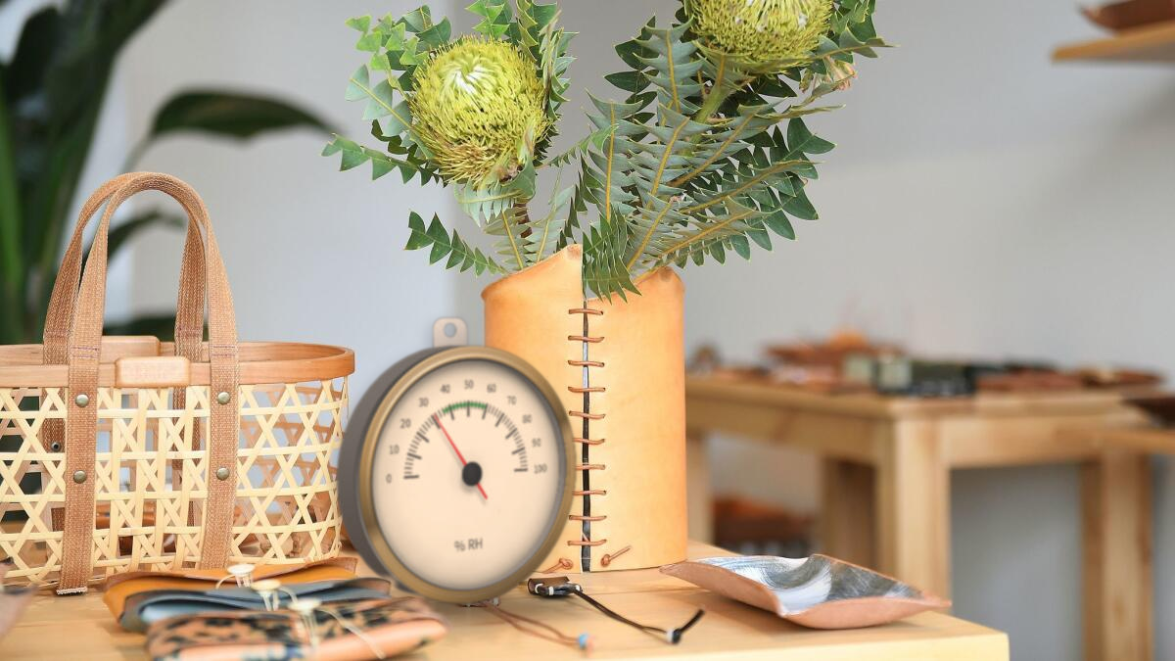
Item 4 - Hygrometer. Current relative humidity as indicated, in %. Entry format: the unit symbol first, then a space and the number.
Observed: % 30
